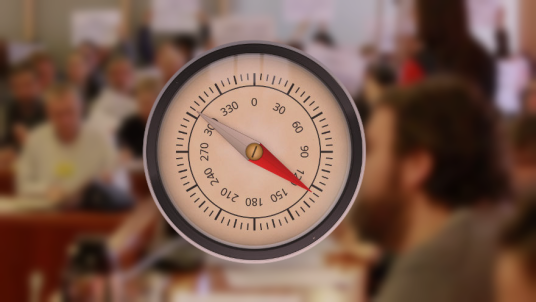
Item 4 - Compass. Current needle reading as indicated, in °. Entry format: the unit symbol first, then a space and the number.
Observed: ° 125
